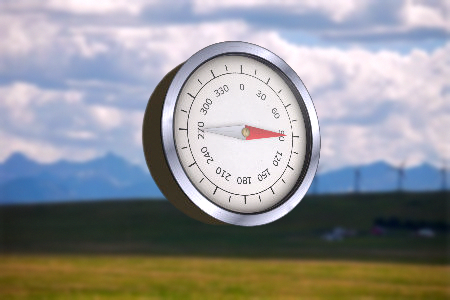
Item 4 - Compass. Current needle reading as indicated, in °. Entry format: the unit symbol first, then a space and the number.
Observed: ° 90
